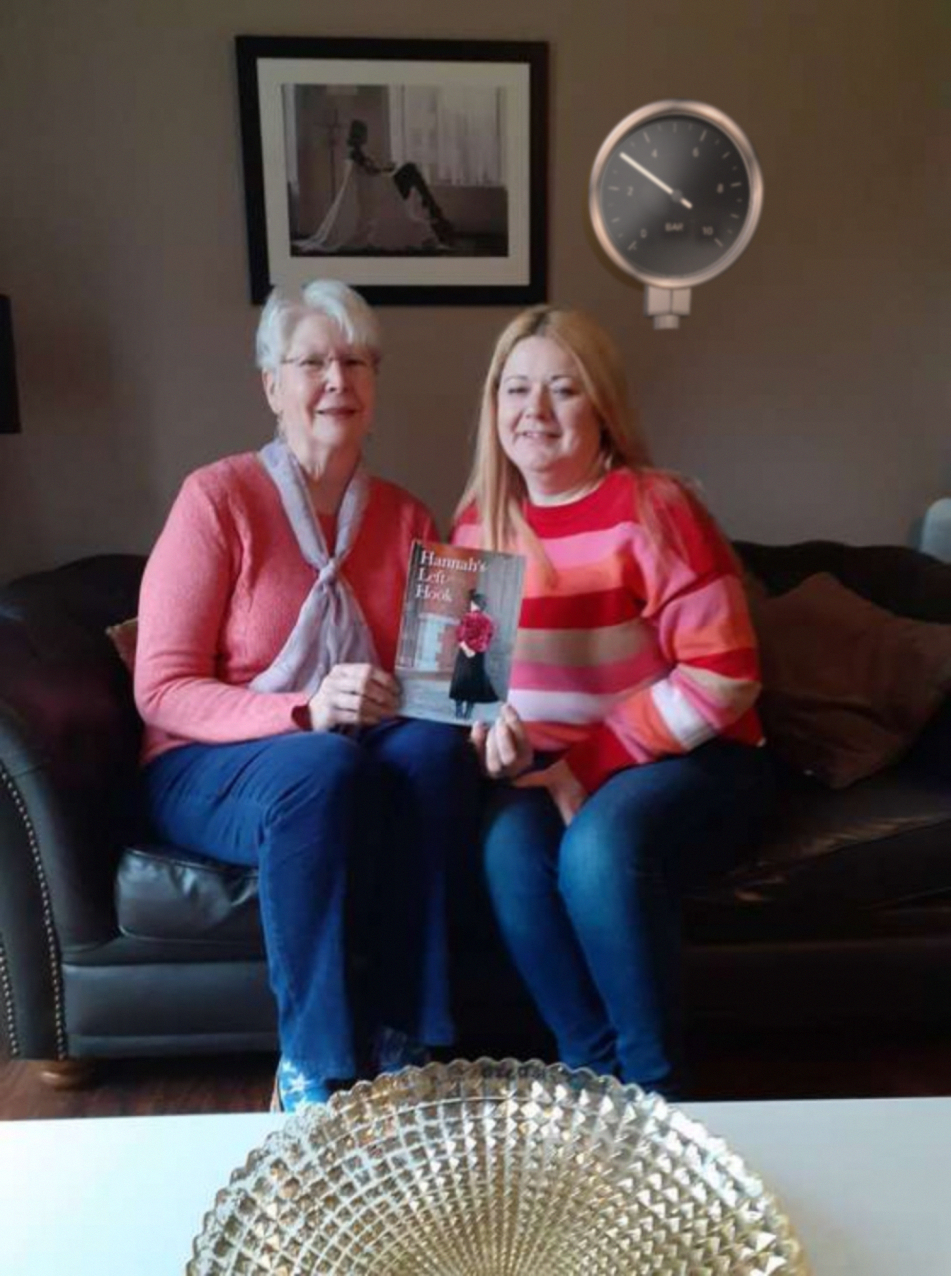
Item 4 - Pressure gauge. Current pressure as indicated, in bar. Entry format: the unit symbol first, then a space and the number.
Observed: bar 3
